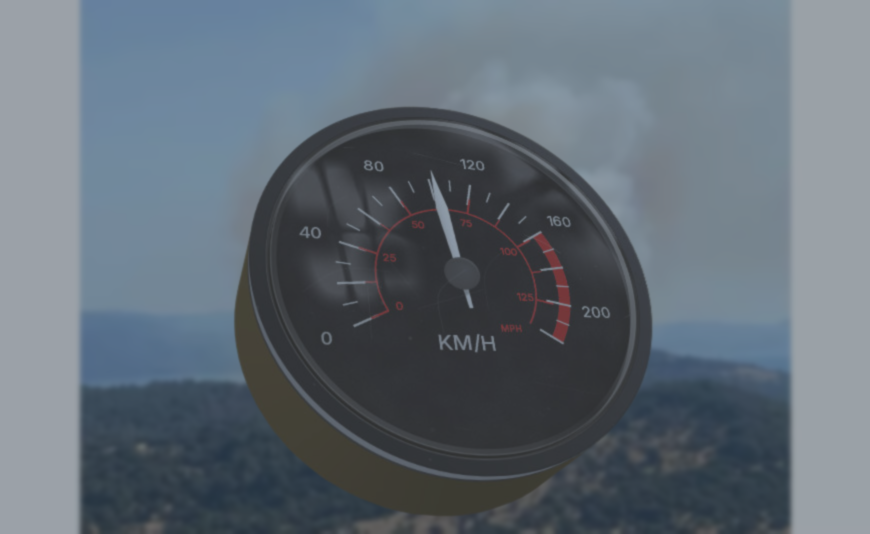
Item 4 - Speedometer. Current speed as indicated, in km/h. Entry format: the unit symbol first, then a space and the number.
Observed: km/h 100
